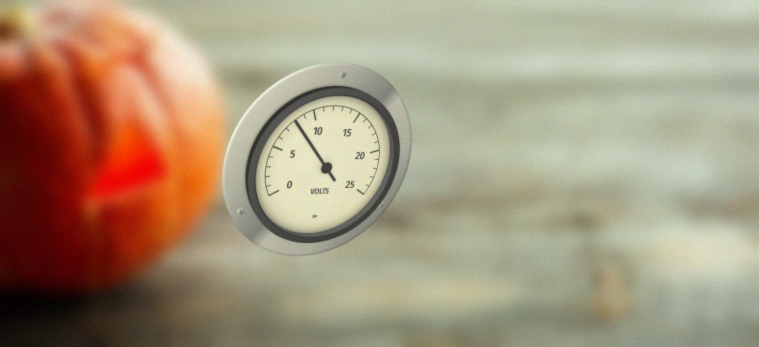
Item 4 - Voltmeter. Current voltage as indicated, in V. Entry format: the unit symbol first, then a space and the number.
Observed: V 8
